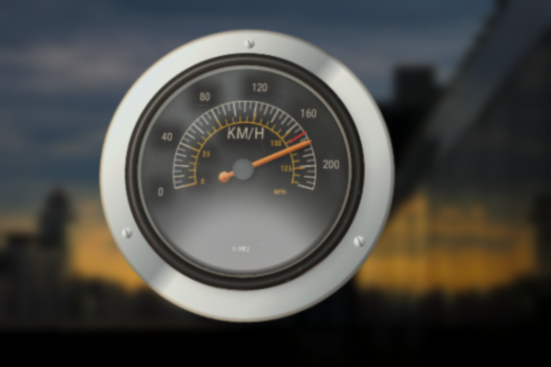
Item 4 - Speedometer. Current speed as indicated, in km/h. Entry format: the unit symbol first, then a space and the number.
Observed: km/h 180
